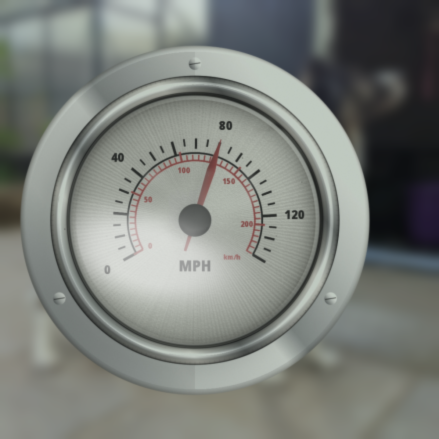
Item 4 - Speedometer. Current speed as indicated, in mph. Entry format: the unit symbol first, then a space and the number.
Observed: mph 80
